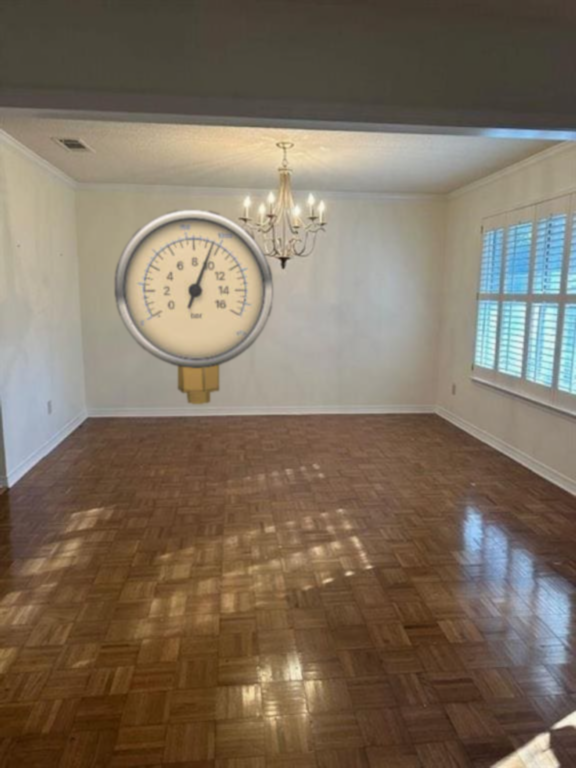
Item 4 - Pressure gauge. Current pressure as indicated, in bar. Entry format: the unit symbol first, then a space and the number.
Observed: bar 9.5
